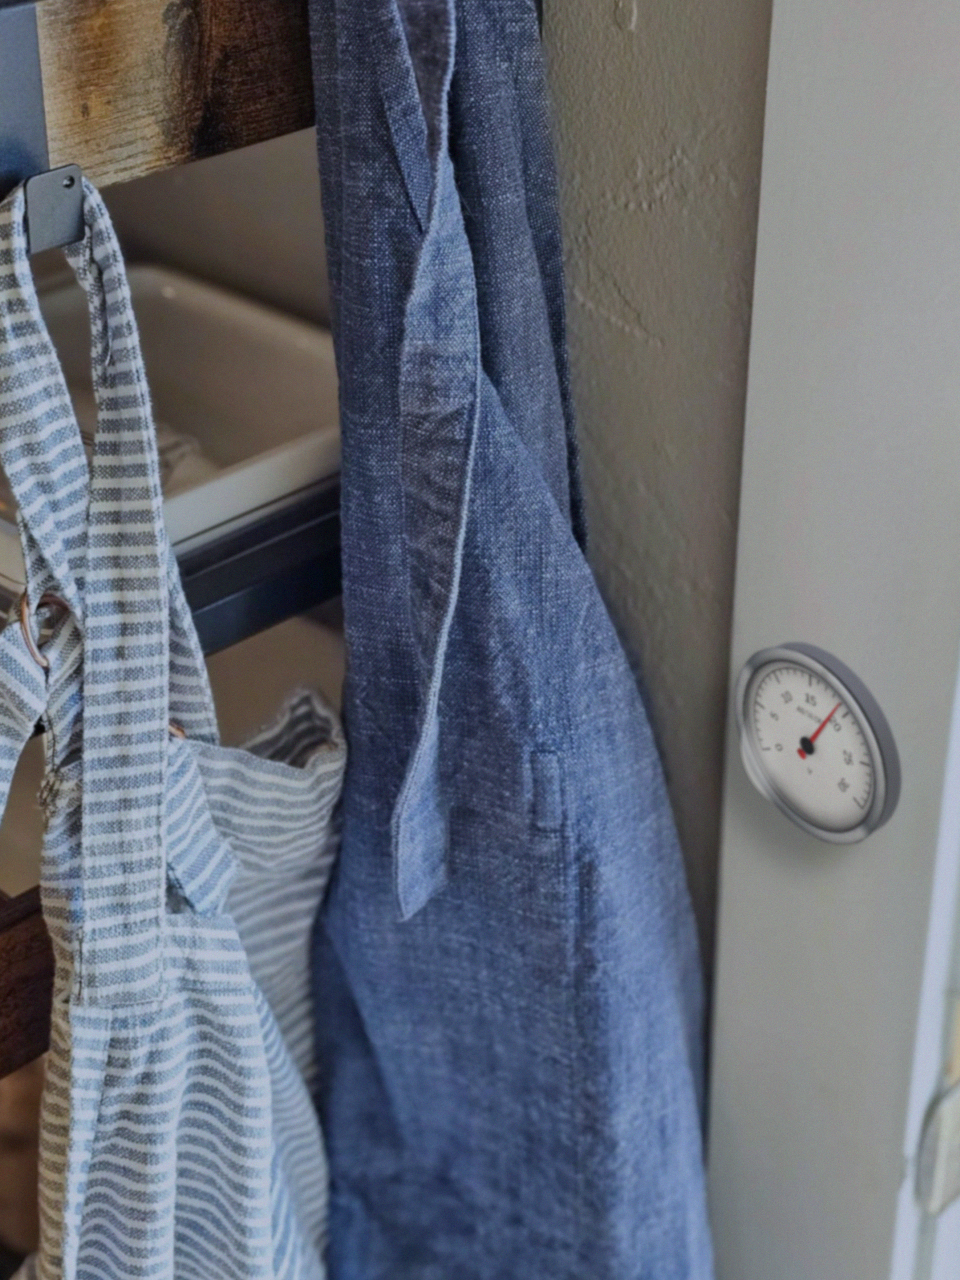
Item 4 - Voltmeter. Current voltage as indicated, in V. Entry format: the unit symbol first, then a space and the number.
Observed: V 19
